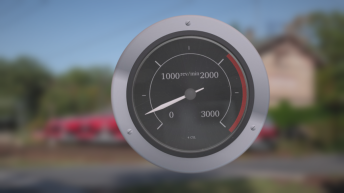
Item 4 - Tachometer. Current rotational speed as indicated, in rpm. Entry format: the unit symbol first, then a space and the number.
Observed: rpm 250
